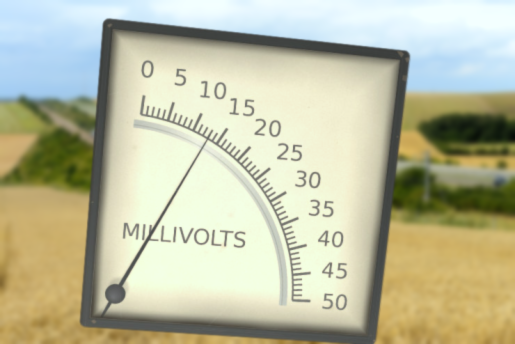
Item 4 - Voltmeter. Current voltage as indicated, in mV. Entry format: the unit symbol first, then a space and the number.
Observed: mV 13
